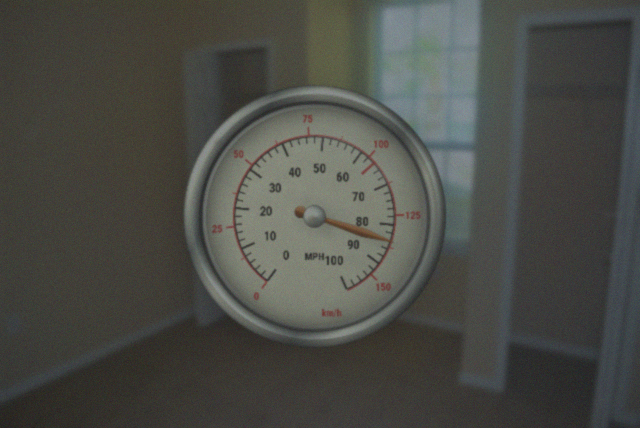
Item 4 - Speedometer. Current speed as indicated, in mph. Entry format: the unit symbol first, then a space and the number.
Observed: mph 84
